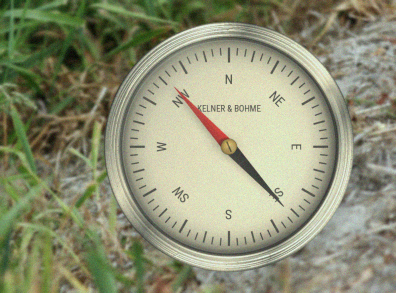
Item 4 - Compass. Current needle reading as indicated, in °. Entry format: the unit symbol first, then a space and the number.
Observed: ° 317.5
